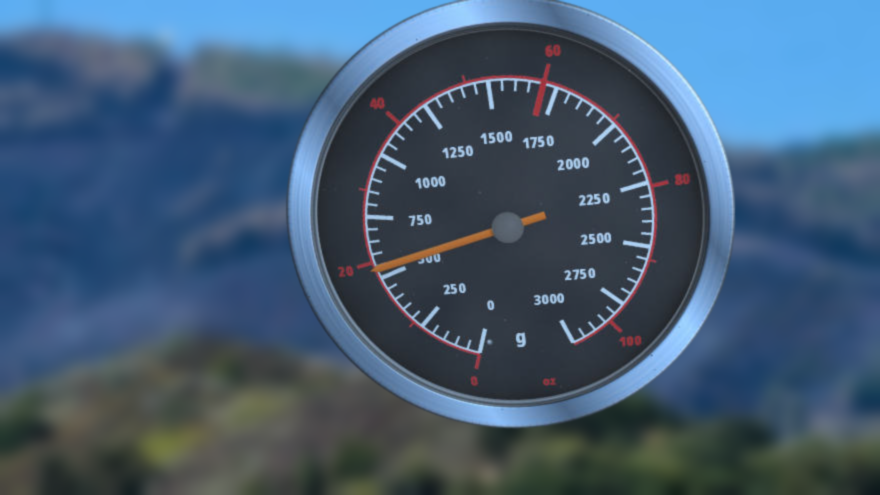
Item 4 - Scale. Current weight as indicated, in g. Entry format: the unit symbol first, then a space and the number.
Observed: g 550
